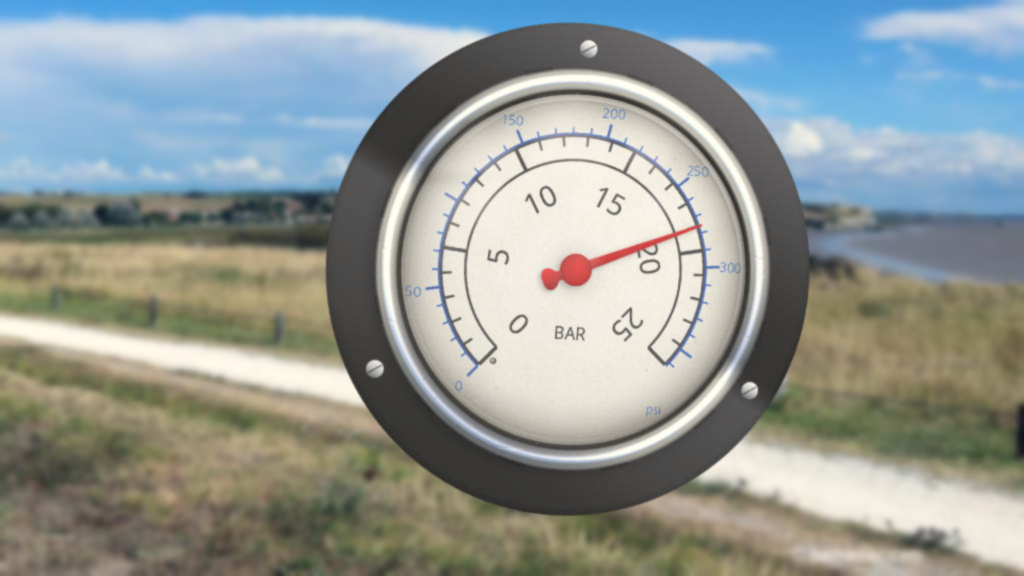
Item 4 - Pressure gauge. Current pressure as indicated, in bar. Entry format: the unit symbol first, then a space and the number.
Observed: bar 19
